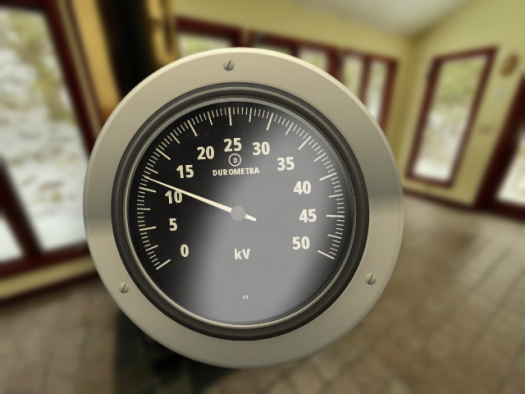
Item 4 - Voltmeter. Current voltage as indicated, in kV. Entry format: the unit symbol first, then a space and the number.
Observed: kV 11.5
